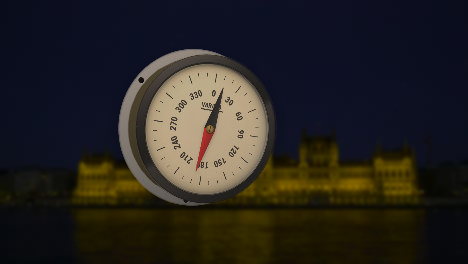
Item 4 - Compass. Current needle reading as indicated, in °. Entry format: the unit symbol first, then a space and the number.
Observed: ° 190
